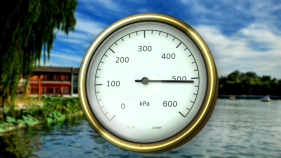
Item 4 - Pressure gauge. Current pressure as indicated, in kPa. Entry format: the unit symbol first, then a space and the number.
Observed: kPa 510
